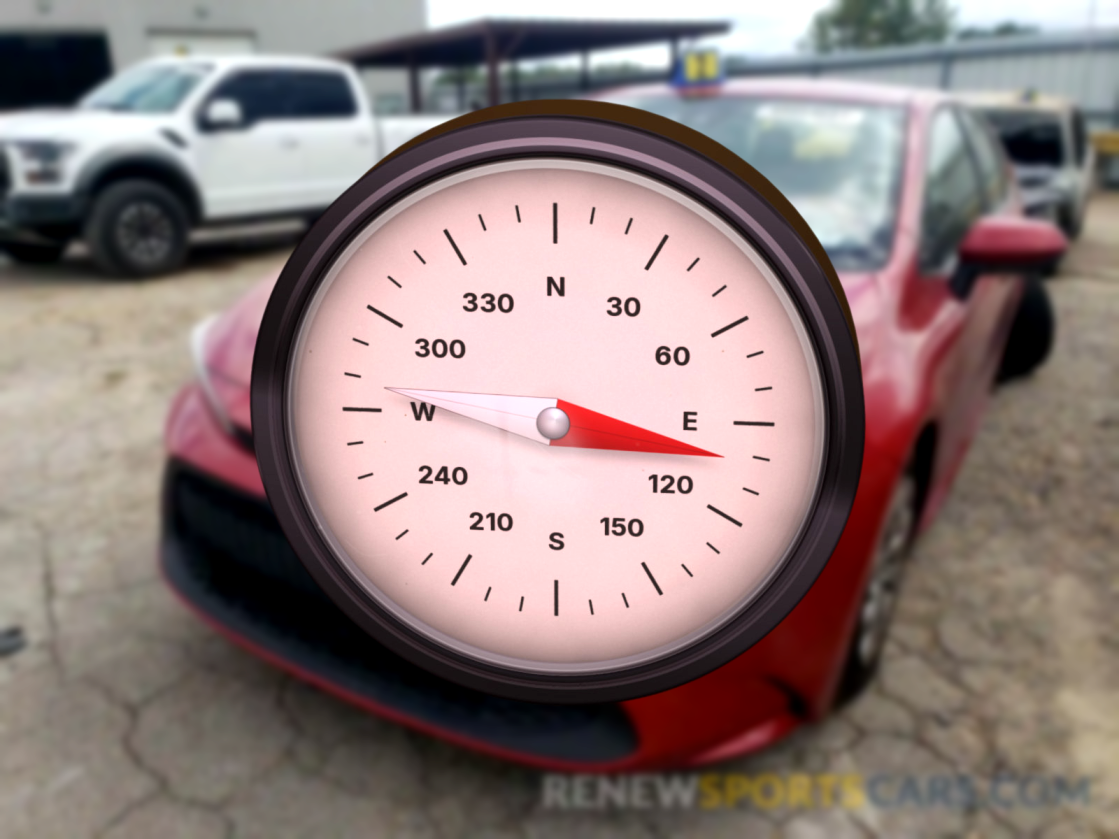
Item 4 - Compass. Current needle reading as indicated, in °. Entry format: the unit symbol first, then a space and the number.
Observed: ° 100
